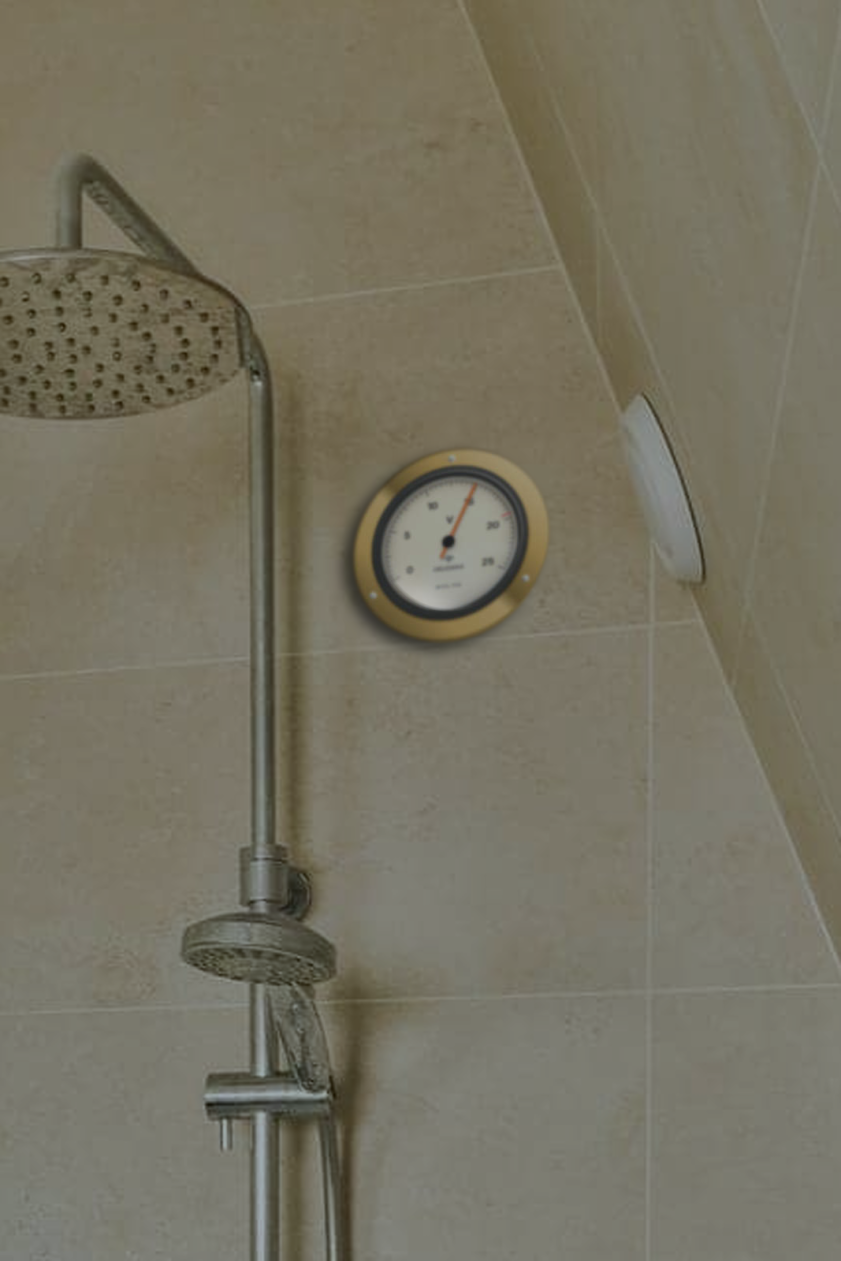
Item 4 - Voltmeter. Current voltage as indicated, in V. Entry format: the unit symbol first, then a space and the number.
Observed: V 15
